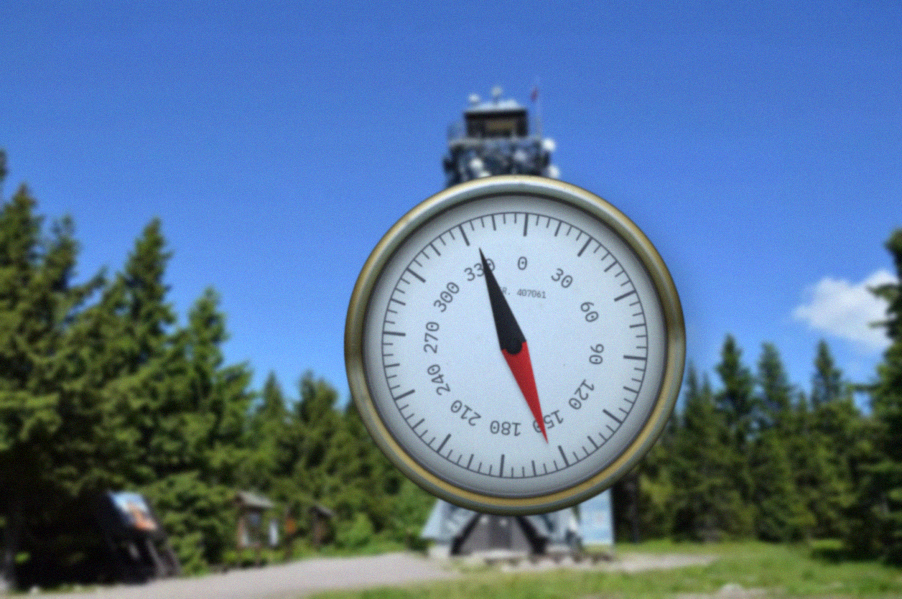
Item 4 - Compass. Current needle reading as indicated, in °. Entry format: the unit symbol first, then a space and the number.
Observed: ° 155
